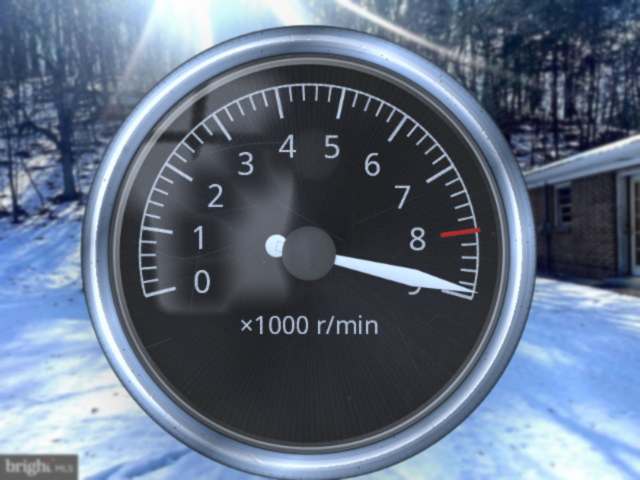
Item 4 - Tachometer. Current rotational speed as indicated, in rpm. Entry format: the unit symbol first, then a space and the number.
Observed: rpm 8900
